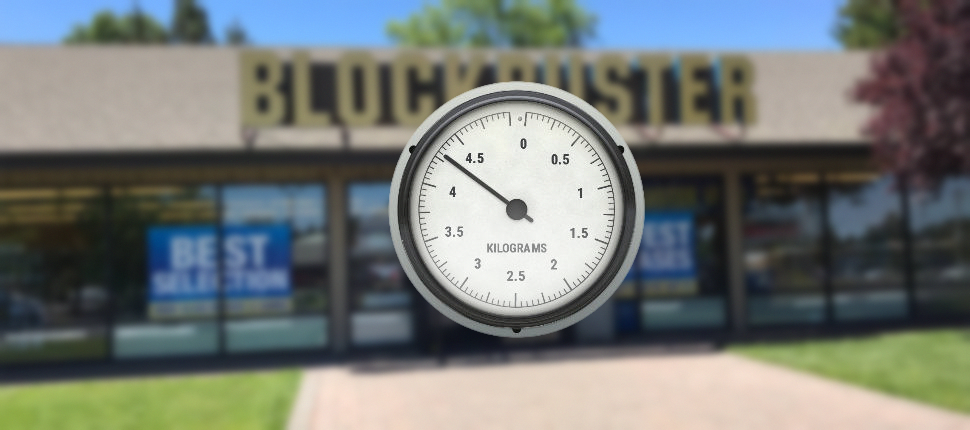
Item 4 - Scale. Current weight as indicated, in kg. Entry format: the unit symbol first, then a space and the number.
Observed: kg 4.3
